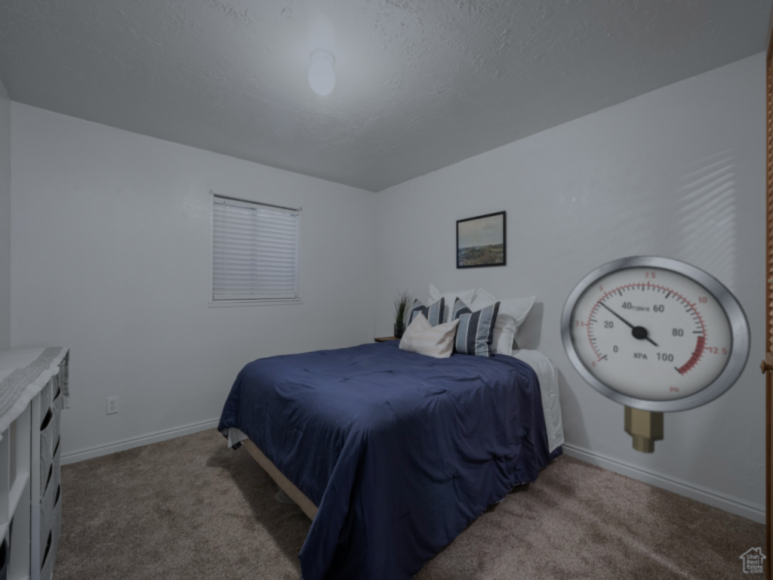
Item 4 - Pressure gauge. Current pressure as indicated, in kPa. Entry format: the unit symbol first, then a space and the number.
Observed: kPa 30
